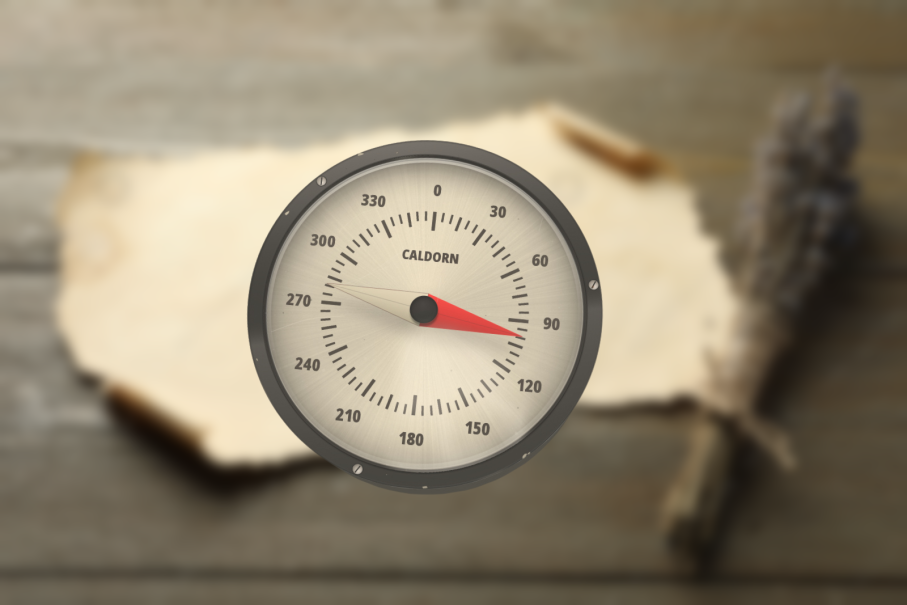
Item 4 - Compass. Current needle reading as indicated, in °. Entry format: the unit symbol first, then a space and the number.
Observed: ° 100
